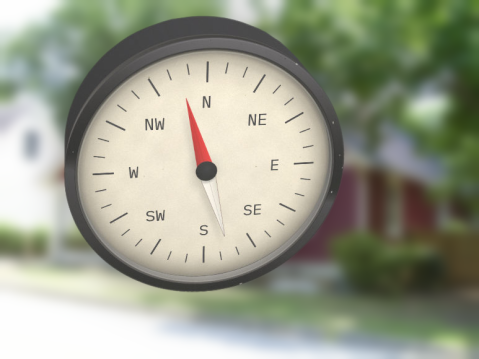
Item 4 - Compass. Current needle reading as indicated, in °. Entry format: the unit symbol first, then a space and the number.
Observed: ° 345
